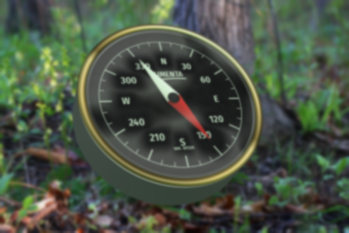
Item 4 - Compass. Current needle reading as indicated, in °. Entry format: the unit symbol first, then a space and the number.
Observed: ° 150
